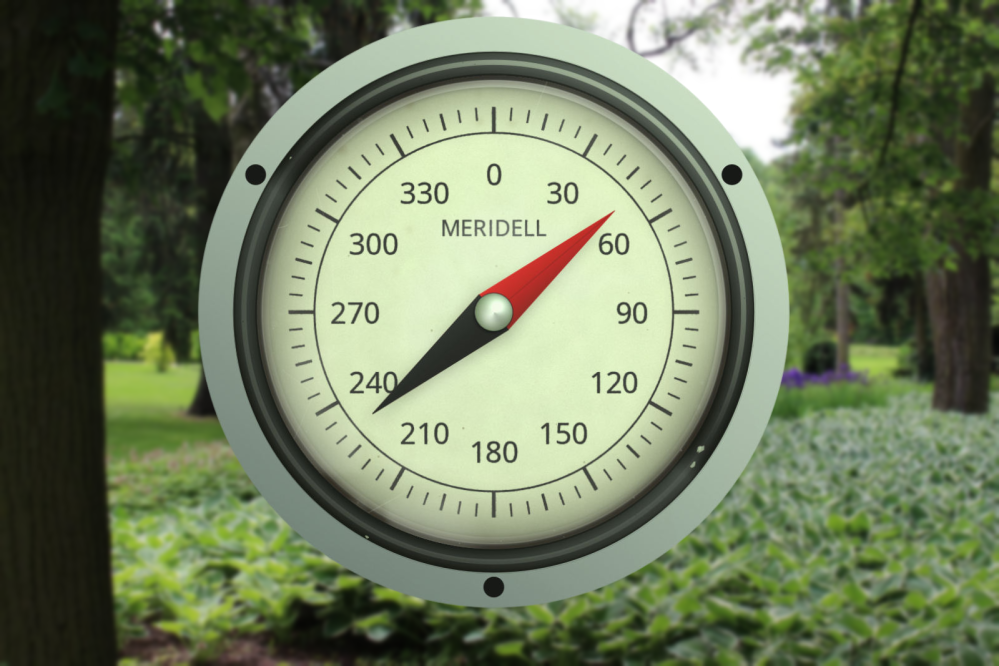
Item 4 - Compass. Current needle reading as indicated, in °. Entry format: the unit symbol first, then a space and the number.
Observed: ° 50
